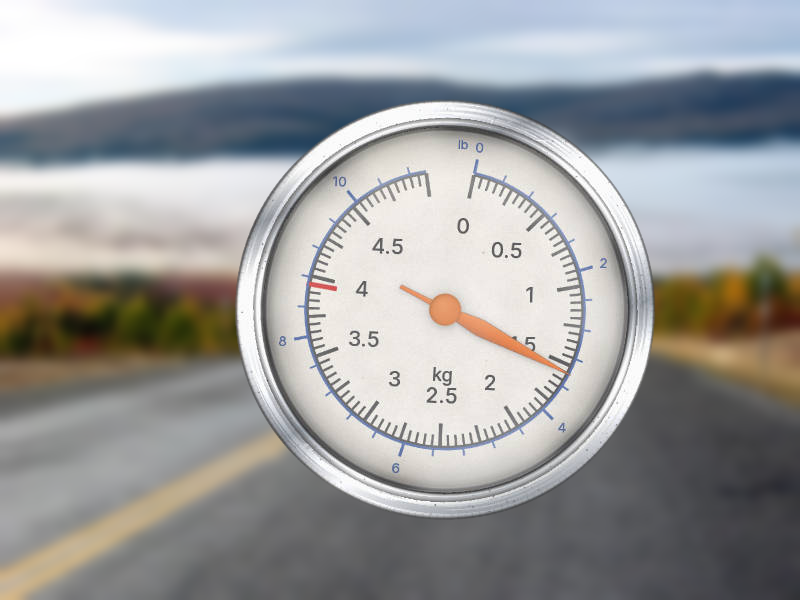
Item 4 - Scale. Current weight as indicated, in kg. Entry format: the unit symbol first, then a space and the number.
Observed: kg 1.55
